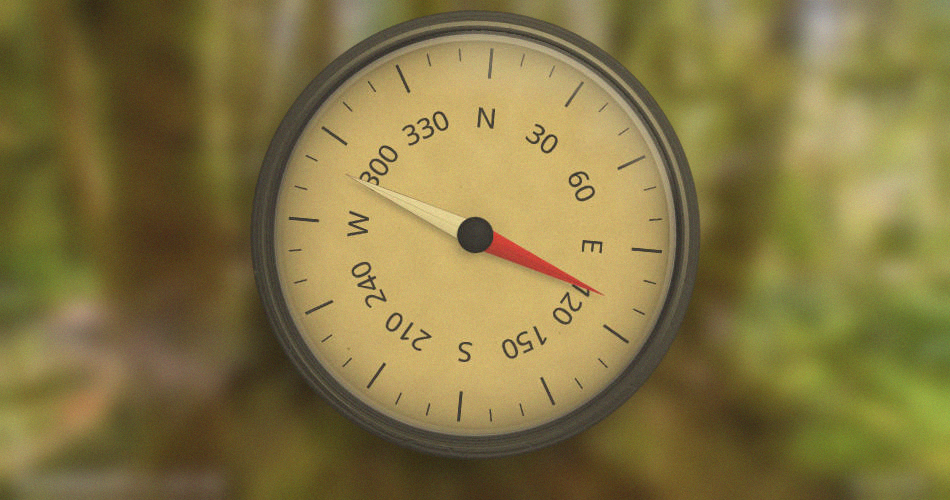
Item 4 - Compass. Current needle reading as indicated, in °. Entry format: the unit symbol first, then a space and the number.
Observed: ° 110
